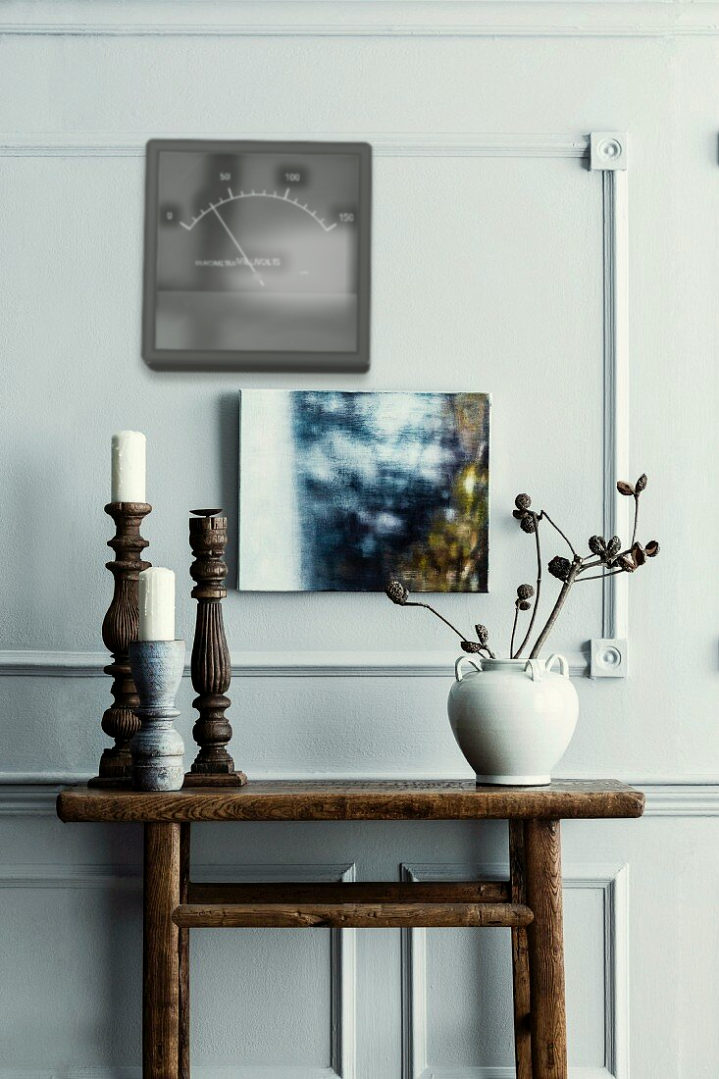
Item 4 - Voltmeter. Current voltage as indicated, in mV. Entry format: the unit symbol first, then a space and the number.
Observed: mV 30
